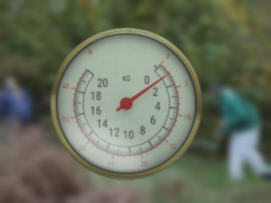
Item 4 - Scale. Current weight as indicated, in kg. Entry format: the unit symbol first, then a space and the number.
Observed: kg 1
